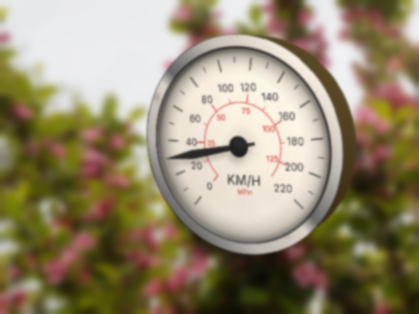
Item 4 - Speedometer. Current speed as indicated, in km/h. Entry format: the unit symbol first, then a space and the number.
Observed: km/h 30
